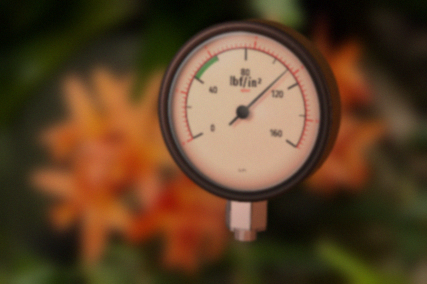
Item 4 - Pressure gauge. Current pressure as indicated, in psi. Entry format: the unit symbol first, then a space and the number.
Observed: psi 110
